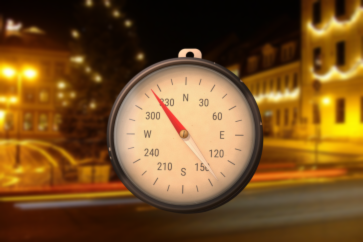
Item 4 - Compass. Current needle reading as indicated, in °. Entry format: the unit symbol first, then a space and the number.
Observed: ° 322.5
